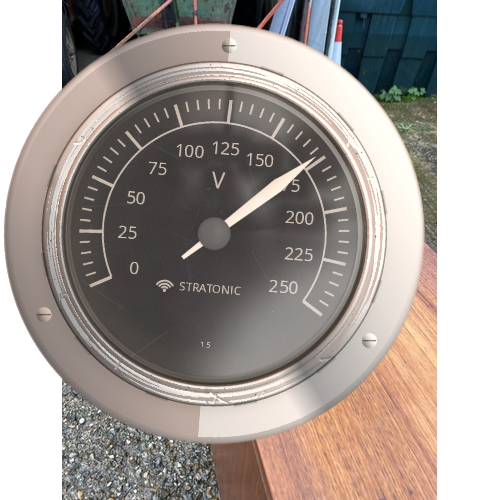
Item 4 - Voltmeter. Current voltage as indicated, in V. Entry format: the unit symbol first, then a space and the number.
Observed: V 172.5
